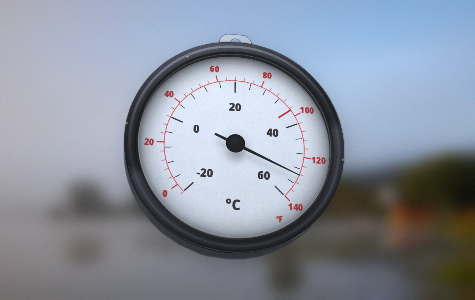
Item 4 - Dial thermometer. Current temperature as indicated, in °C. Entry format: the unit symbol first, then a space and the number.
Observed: °C 54
